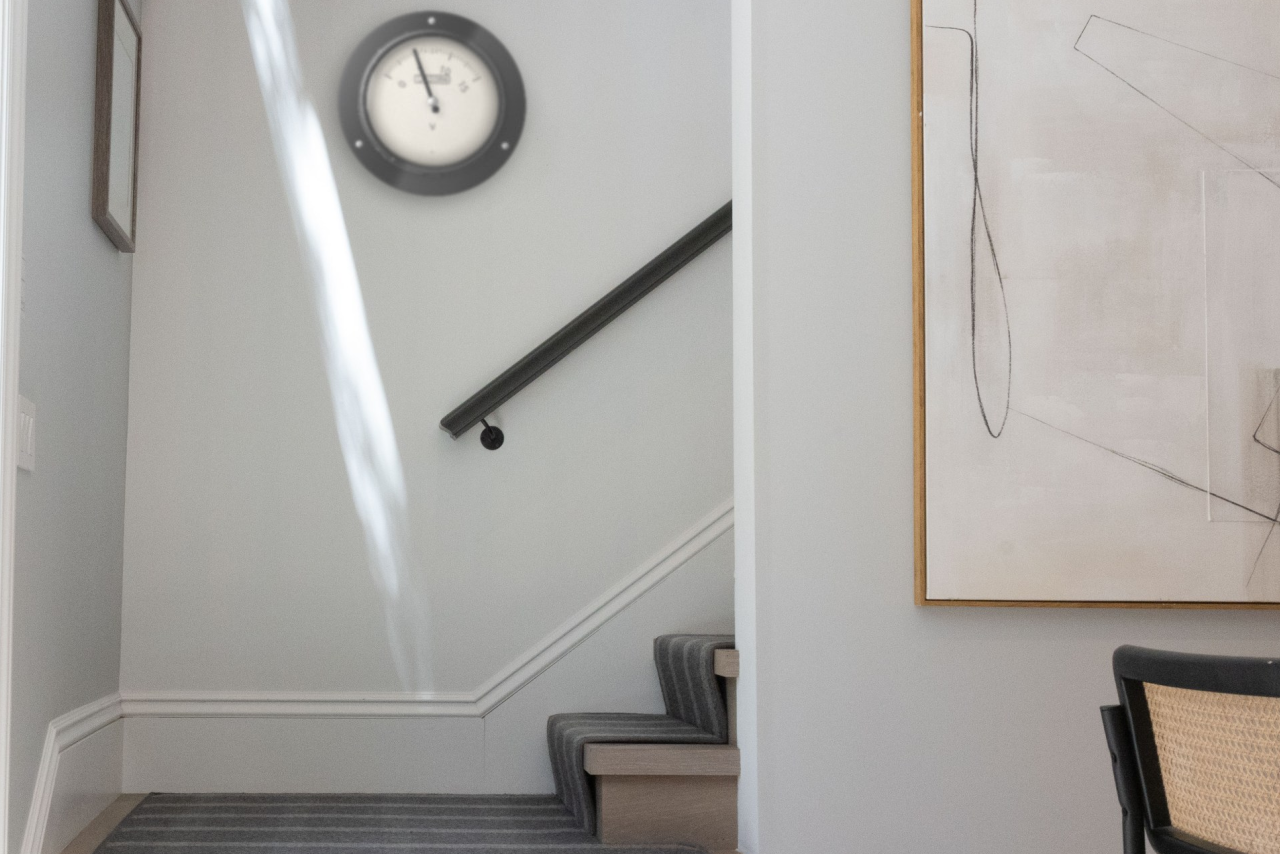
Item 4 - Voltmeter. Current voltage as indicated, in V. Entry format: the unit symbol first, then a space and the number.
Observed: V 5
